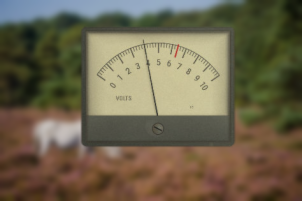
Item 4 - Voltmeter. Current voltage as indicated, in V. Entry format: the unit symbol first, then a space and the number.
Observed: V 4
